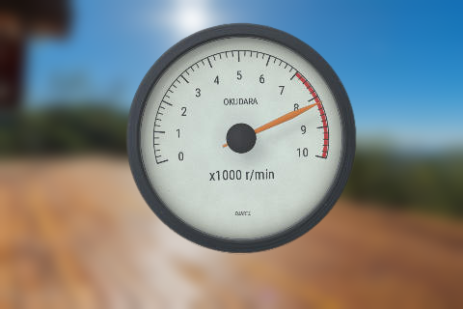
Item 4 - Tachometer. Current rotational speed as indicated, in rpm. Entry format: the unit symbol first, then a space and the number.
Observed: rpm 8200
